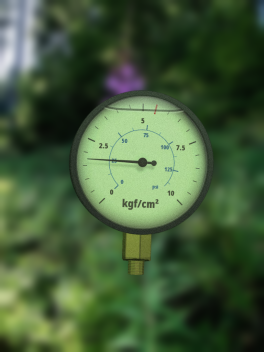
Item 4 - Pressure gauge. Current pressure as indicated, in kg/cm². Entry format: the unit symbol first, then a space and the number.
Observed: kg/cm² 1.75
